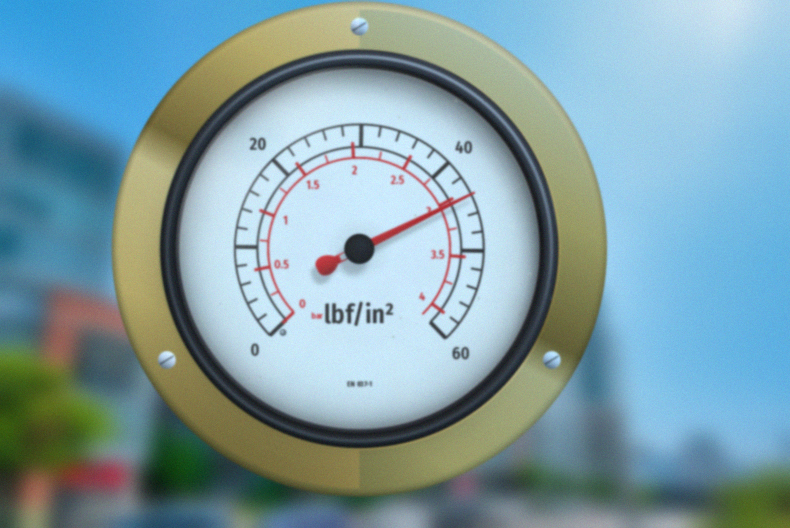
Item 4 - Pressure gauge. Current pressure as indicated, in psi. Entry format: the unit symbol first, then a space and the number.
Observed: psi 44
